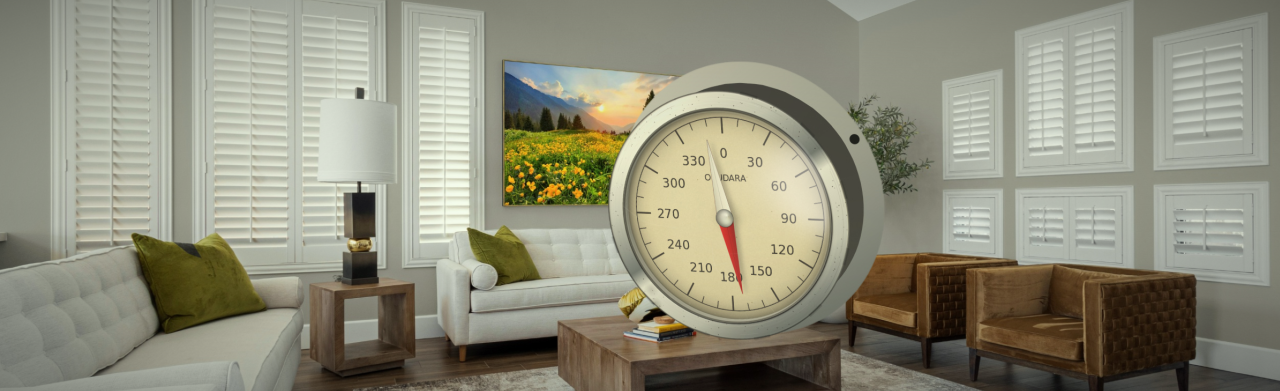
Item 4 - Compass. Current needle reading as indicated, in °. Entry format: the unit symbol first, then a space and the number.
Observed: ° 170
